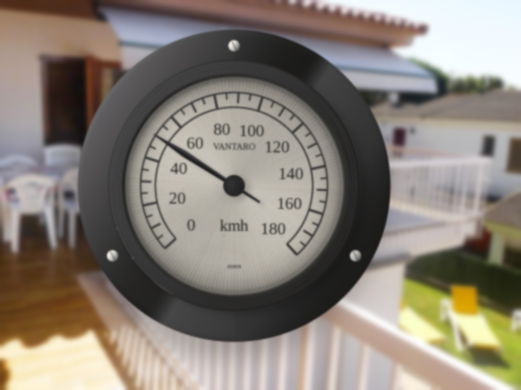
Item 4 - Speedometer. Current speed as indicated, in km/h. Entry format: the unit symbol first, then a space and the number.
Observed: km/h 50
